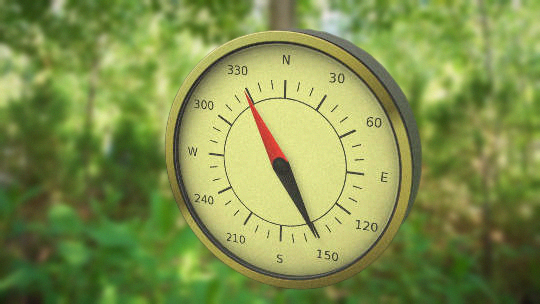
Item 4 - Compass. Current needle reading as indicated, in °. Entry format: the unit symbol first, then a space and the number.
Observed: ° 330
